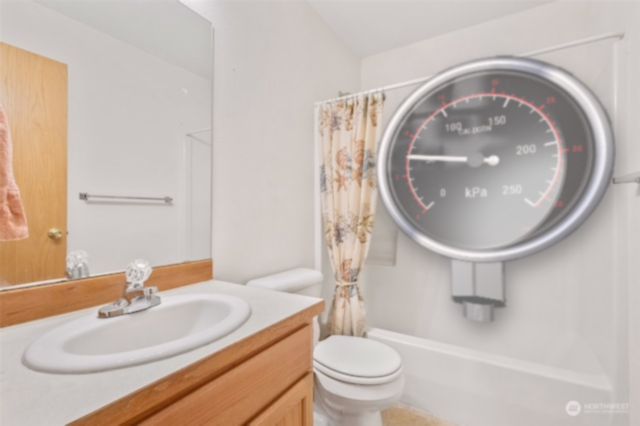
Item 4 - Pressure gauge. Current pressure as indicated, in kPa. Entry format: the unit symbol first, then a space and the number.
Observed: kPa 50
